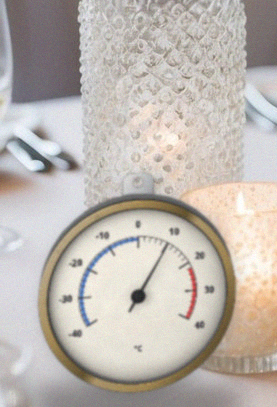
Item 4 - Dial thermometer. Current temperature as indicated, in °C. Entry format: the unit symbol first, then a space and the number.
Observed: °C 10
